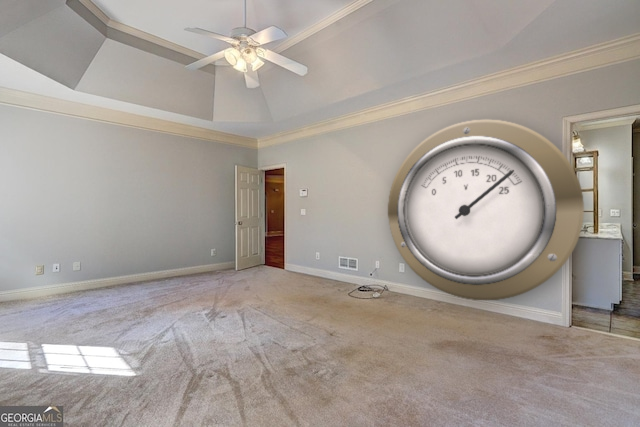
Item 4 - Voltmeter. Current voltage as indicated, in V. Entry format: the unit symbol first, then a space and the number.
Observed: V 22.5
